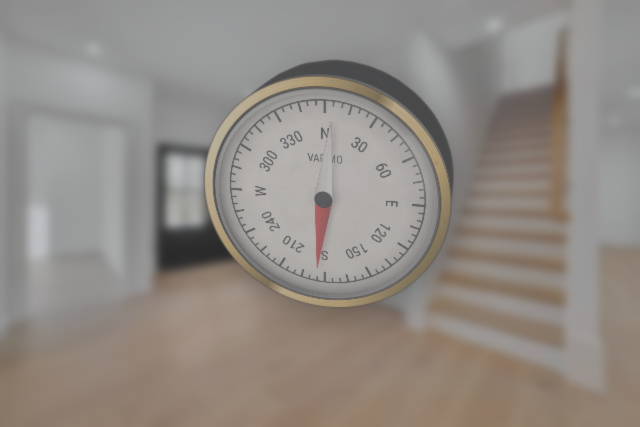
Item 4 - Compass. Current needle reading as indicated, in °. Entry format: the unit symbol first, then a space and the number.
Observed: ° 185
